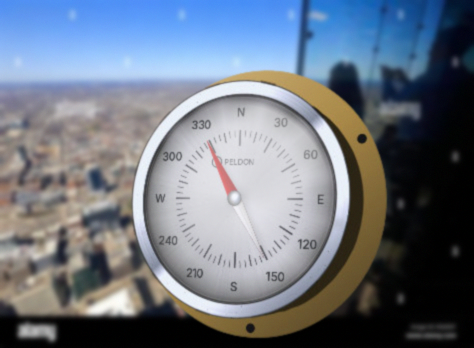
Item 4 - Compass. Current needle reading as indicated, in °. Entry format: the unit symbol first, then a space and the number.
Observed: ° 330
